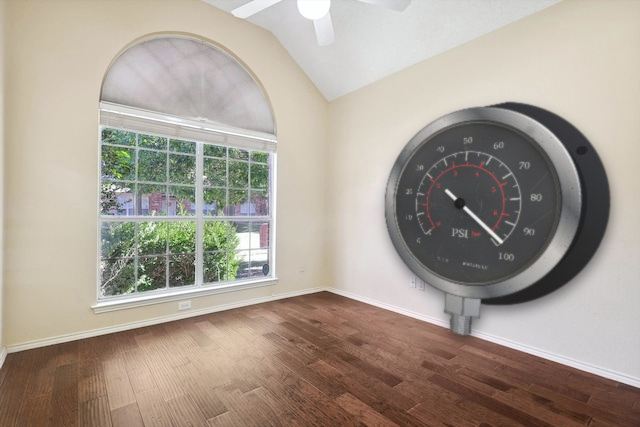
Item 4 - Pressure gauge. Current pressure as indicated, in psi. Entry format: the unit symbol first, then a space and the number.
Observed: psi 97.5
